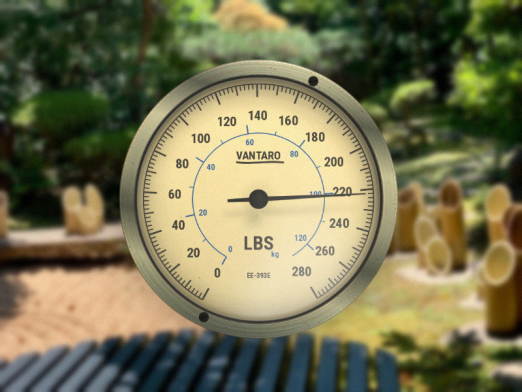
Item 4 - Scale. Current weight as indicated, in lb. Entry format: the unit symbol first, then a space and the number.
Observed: lb 222
